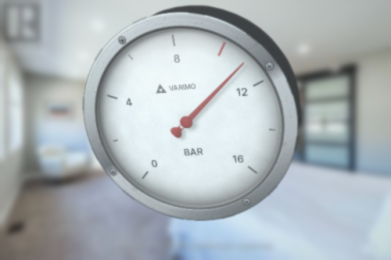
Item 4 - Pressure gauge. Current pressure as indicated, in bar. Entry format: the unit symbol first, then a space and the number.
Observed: bar 11
